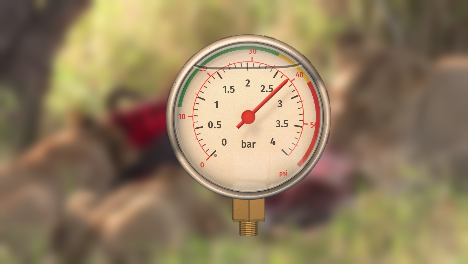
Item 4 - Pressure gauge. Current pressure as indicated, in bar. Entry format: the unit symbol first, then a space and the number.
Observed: bar 2.7
